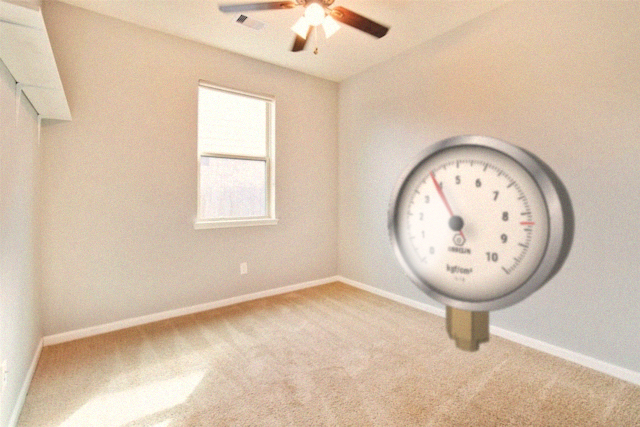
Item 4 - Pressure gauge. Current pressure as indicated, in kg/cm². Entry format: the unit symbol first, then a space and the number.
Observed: kg/cm² 4
